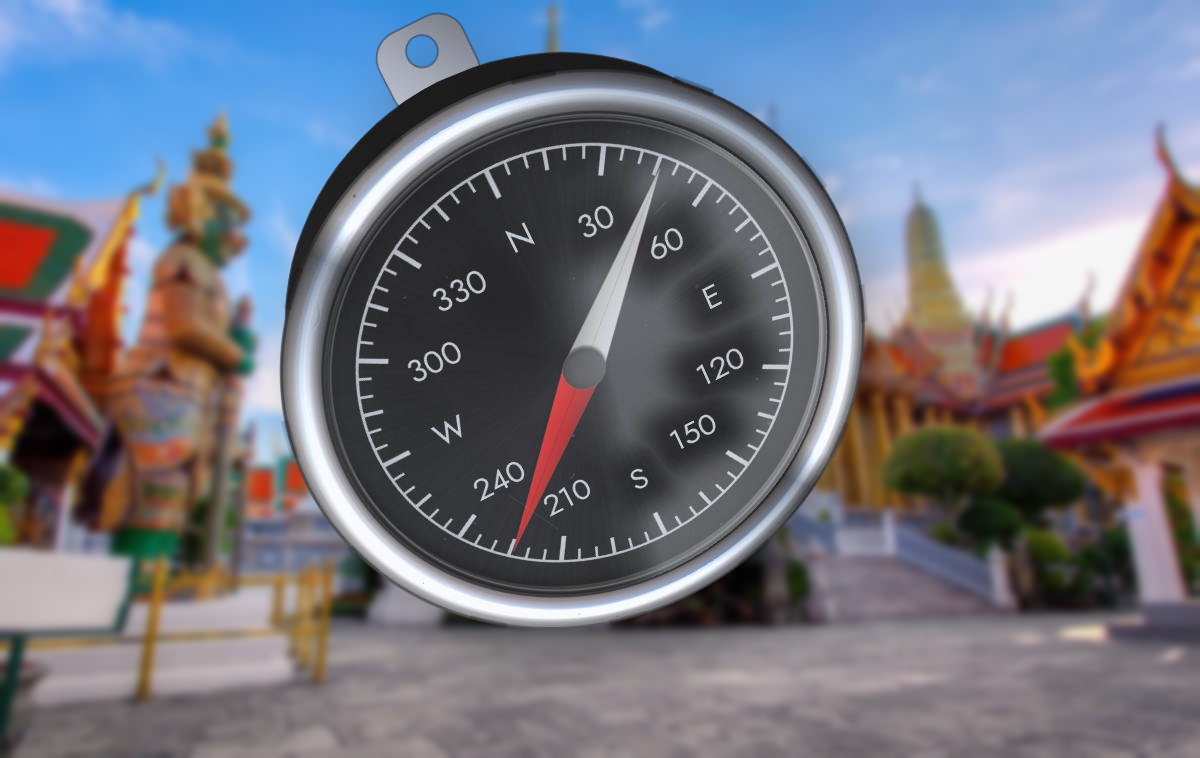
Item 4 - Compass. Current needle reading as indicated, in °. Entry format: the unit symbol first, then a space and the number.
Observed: ° 225
